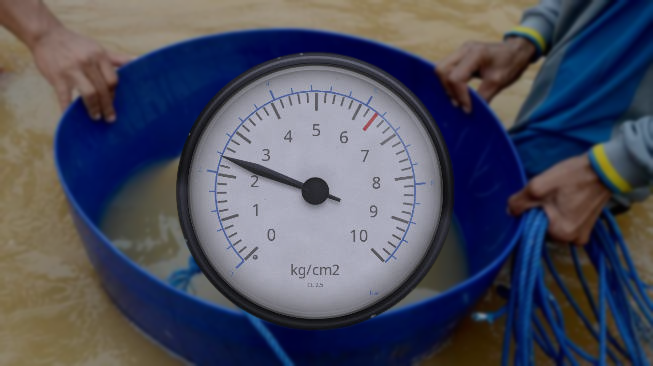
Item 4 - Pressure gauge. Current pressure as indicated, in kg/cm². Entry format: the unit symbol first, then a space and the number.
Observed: kg/cm² 2.4
